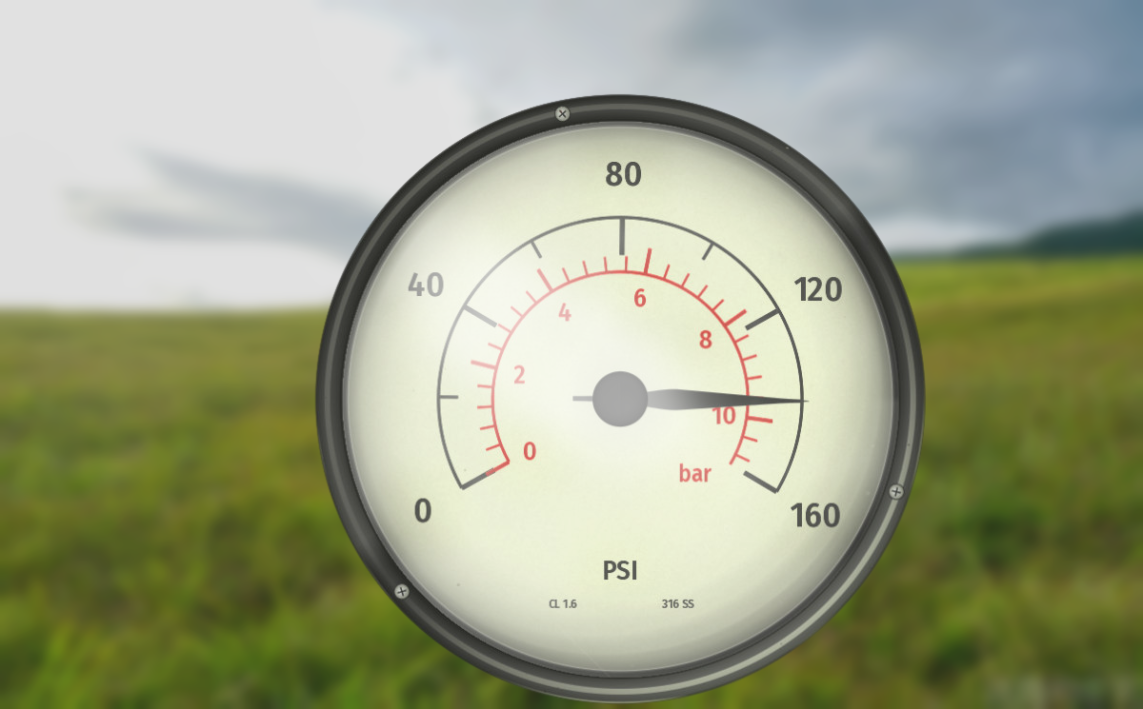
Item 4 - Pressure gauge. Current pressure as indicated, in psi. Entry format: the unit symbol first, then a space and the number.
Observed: psi 140
